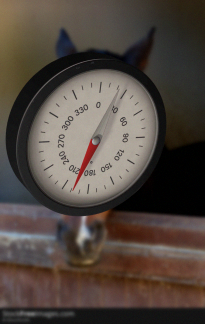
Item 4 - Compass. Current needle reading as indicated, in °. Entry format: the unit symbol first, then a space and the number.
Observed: ° 200
